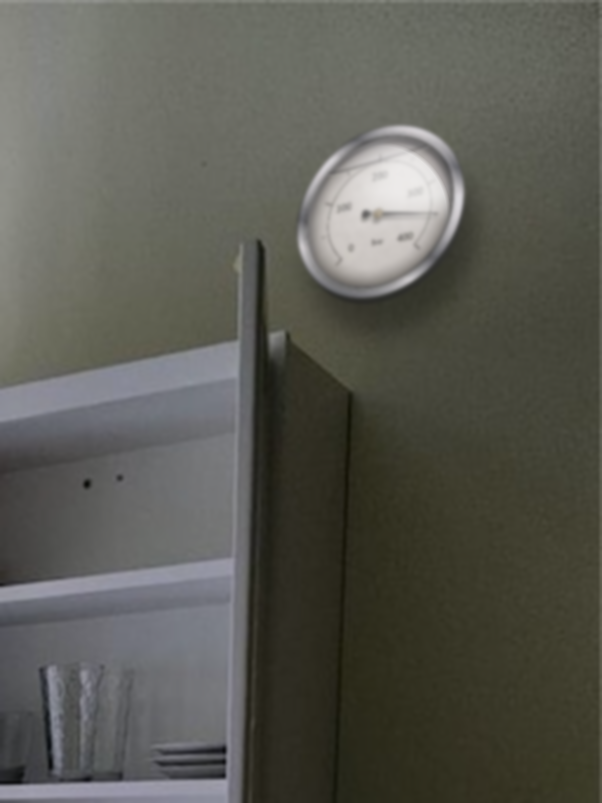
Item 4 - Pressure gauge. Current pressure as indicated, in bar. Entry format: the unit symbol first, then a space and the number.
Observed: bar 350
